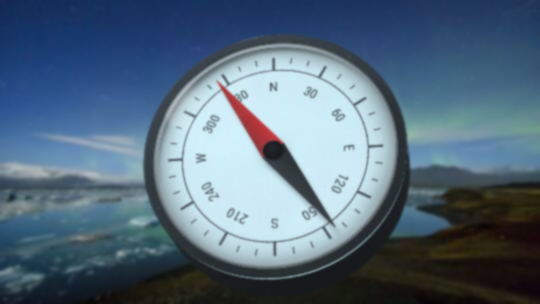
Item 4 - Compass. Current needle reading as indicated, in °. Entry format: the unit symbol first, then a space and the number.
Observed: ° 325
